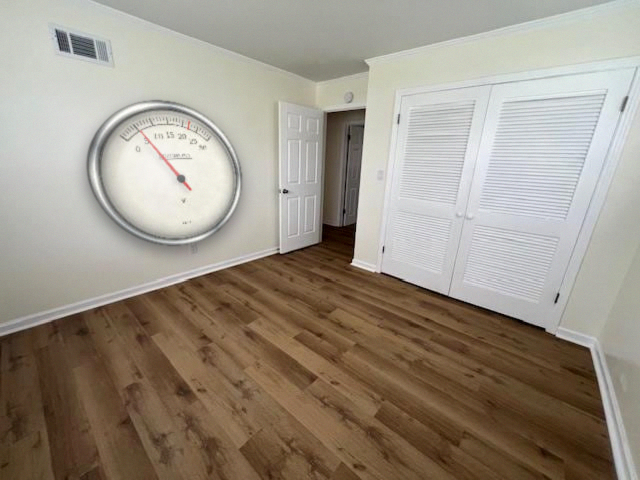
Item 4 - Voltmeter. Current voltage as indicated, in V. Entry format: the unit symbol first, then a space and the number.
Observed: V 5
